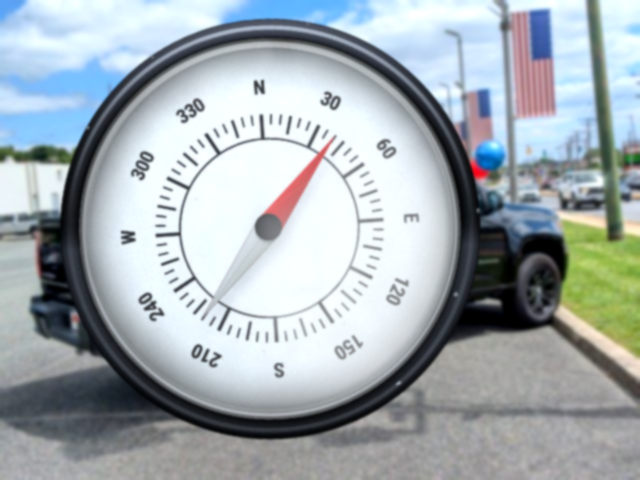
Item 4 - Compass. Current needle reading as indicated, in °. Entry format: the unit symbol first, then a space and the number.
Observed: ° 40
